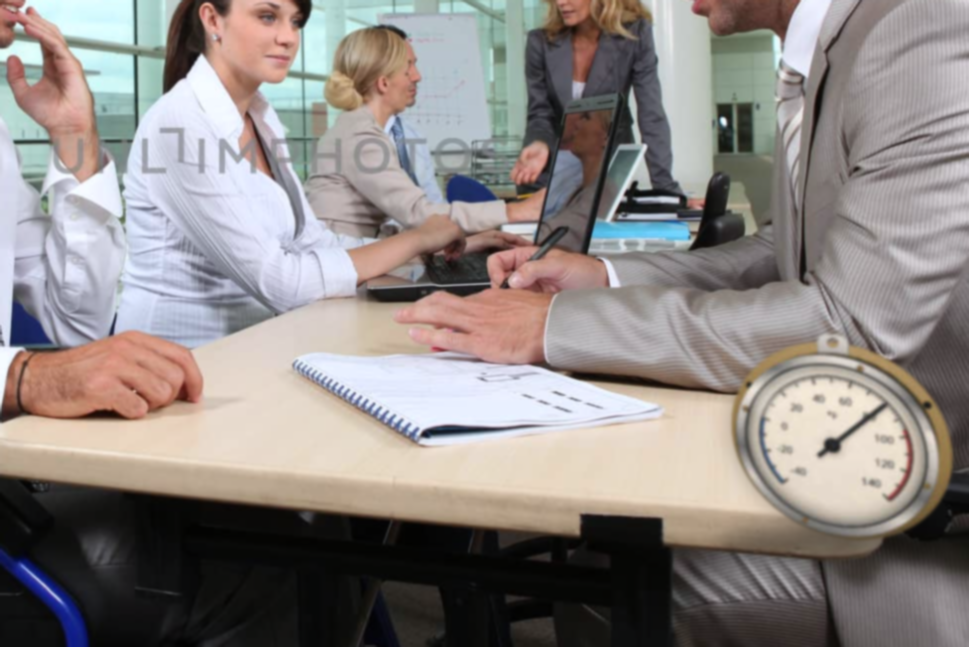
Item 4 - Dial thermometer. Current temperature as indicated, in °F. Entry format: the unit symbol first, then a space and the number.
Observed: °F 80
